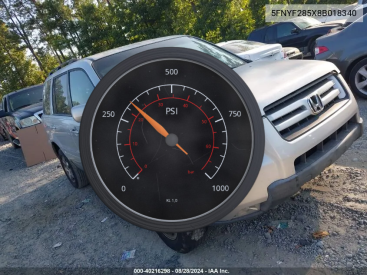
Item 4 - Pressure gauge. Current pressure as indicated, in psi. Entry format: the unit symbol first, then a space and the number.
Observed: psi 325
